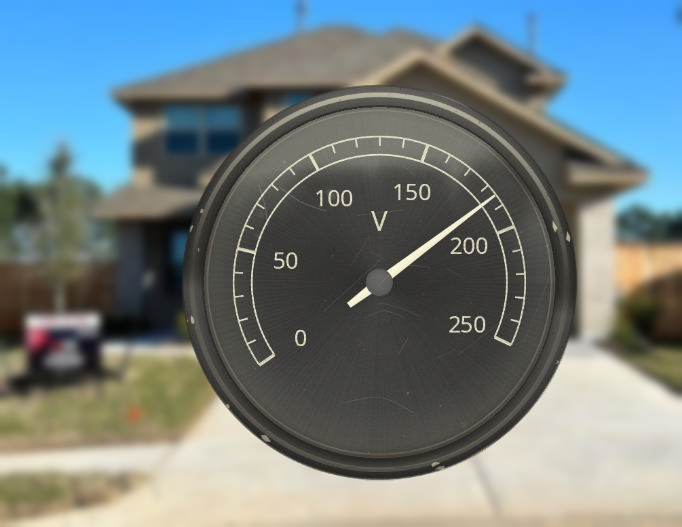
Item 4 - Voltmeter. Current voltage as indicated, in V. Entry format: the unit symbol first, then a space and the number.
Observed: V 185
